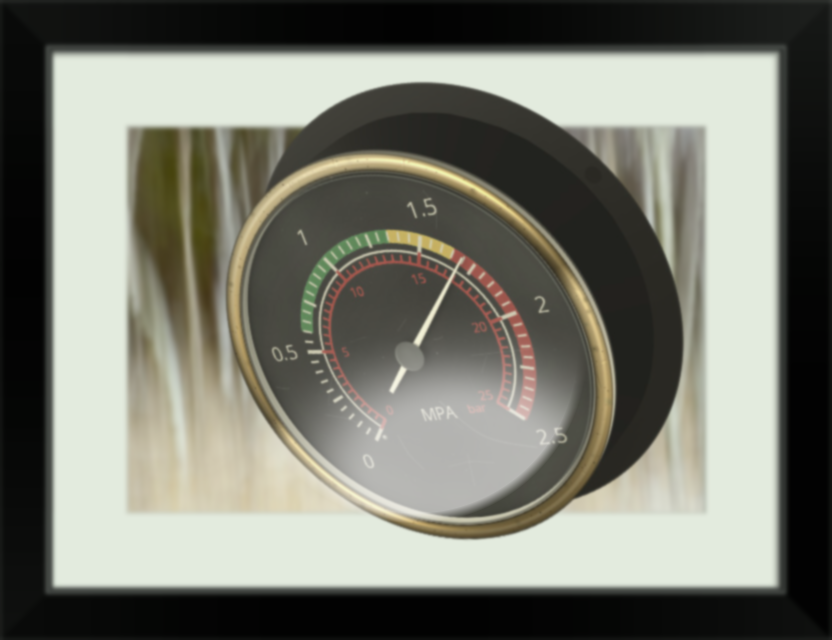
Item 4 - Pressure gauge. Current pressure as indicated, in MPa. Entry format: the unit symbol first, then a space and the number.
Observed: MPa 1.7
